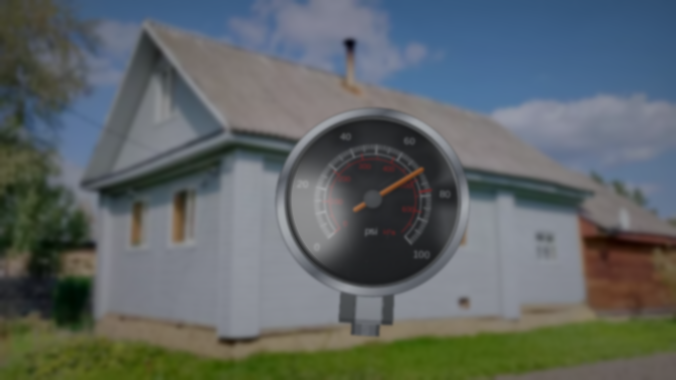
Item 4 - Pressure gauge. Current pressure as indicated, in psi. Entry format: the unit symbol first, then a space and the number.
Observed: psi 70
